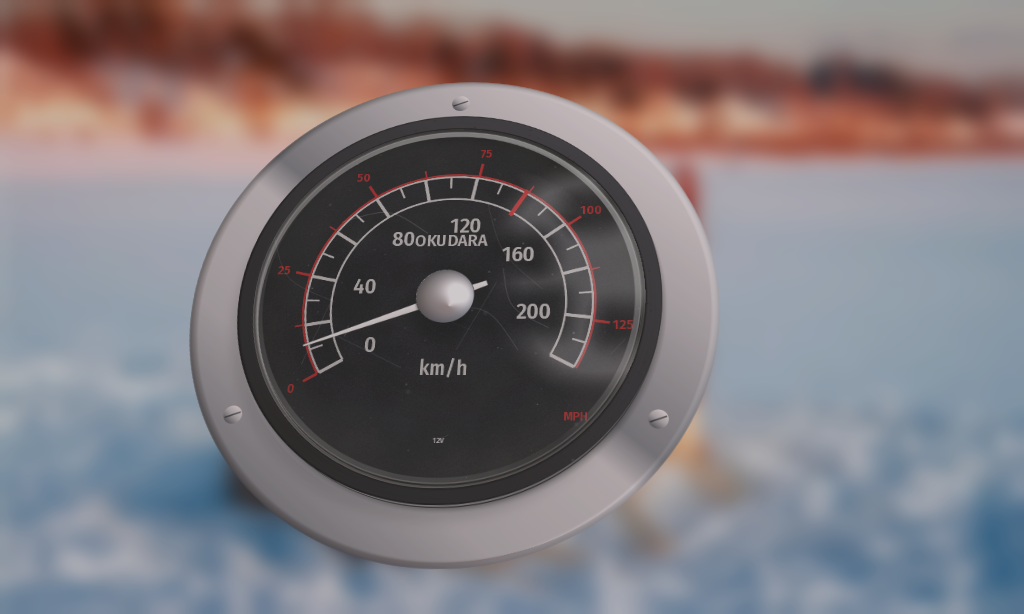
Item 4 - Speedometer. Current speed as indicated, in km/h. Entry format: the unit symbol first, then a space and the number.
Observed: km/h 10
